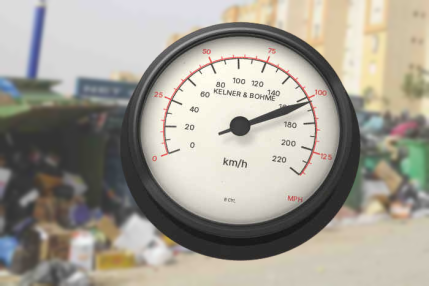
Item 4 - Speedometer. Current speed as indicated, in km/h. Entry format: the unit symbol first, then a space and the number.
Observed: km/h 165
